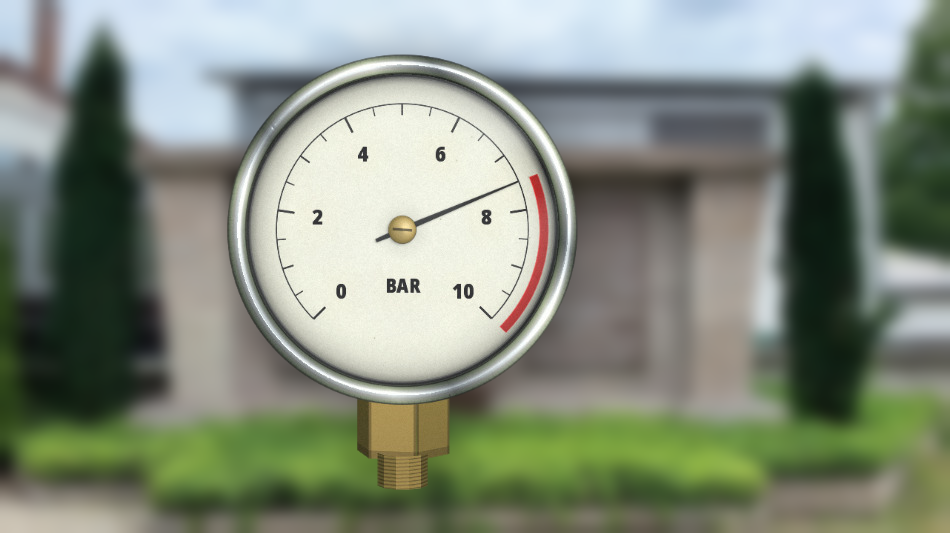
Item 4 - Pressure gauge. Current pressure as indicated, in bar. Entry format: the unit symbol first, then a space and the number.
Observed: bar 7.5
